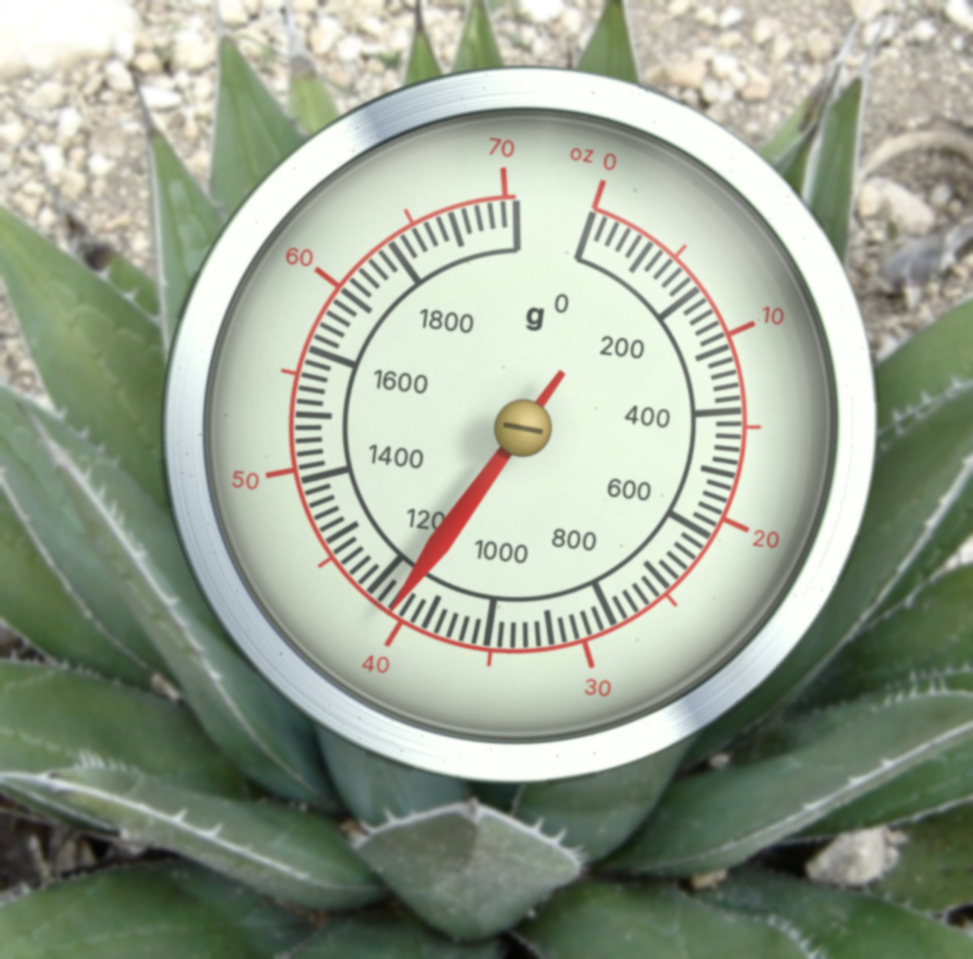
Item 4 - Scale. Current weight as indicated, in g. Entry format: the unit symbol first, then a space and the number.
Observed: g 1160
